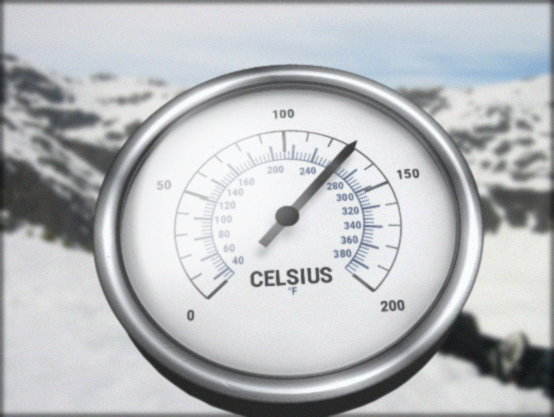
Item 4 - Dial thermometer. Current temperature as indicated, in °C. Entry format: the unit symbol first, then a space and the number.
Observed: °C 130
